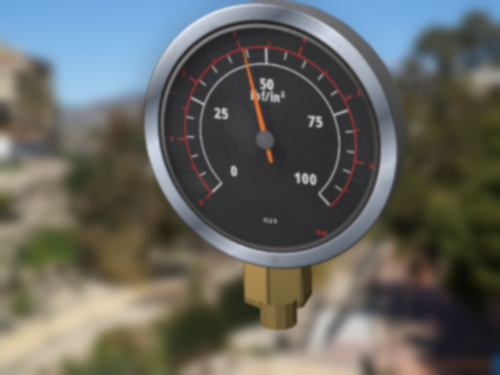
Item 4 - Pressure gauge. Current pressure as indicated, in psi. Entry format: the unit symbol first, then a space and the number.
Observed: psi 45
